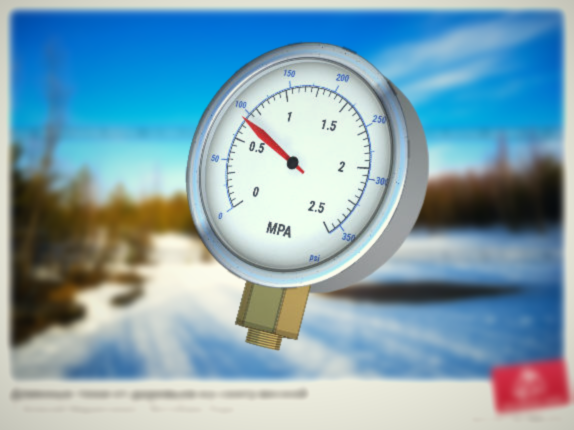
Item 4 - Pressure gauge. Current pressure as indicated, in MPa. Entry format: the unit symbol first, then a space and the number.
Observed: MPa 0.65
